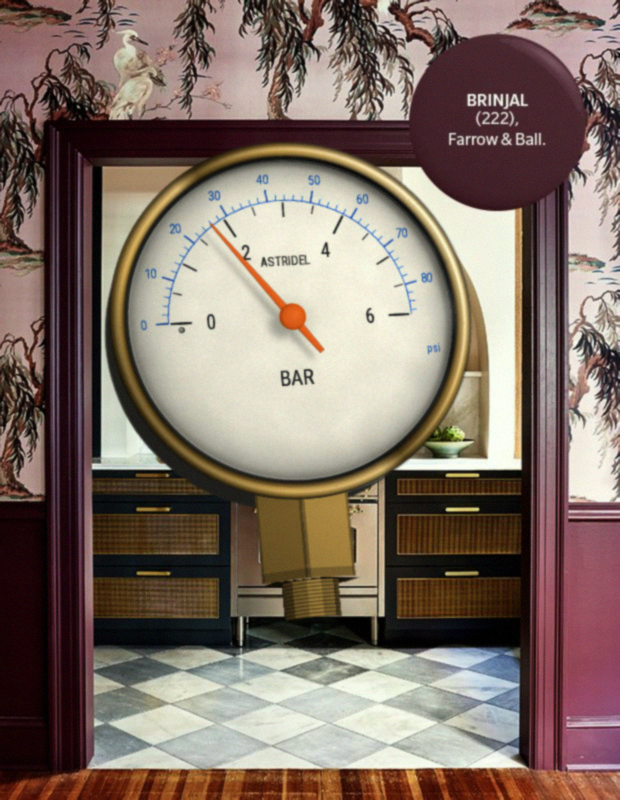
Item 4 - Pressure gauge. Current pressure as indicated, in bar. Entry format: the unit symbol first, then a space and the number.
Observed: bar 1.75
